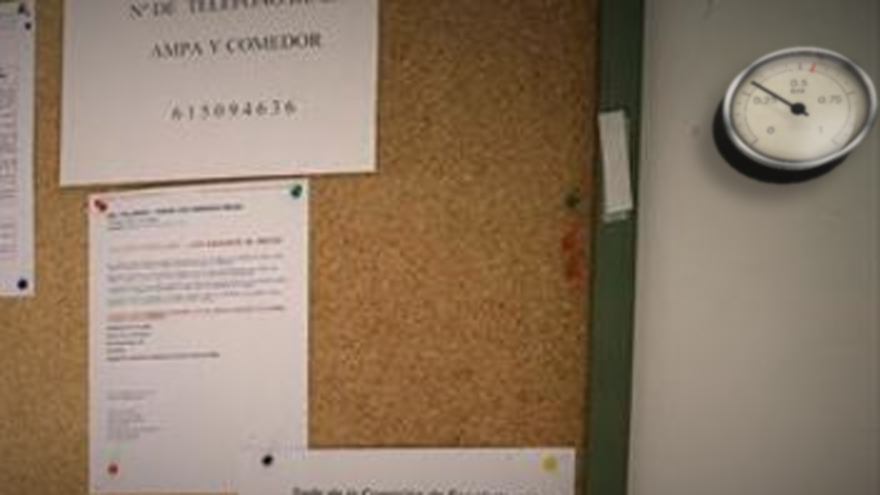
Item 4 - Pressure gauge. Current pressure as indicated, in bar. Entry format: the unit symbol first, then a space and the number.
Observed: bar 0.3
